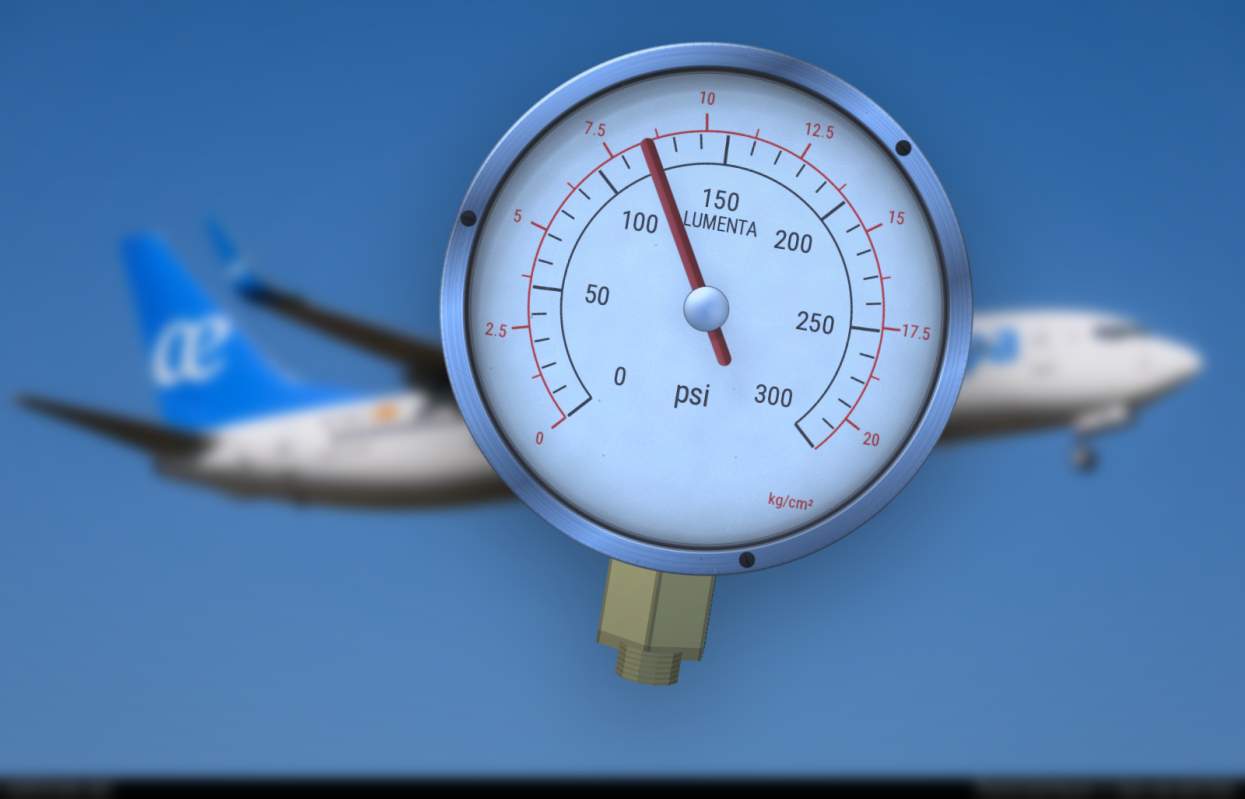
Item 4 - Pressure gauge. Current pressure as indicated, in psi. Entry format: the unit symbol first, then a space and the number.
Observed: psi 120
